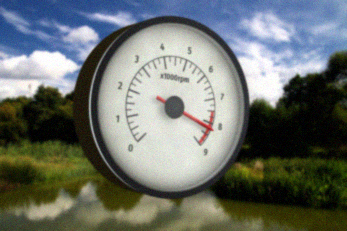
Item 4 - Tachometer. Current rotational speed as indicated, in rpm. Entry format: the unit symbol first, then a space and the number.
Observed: rpm 8250
